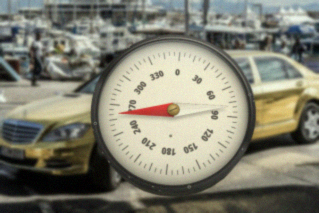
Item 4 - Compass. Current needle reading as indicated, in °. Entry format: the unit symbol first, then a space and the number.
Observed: ° 260
